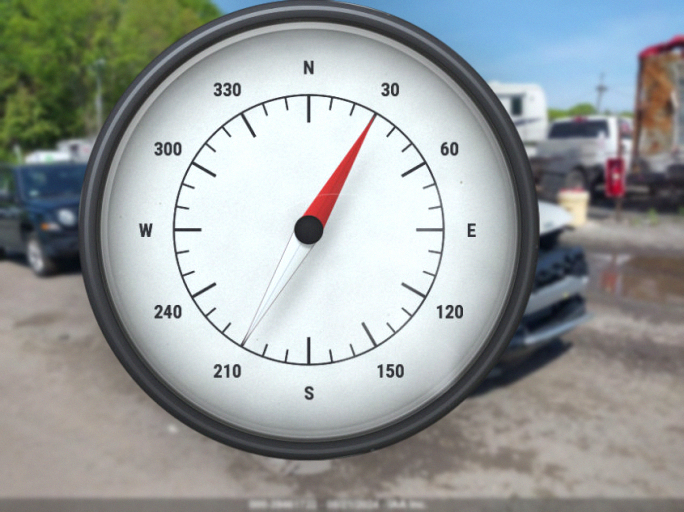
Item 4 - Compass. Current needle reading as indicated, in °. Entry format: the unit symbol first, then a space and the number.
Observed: ° 30
